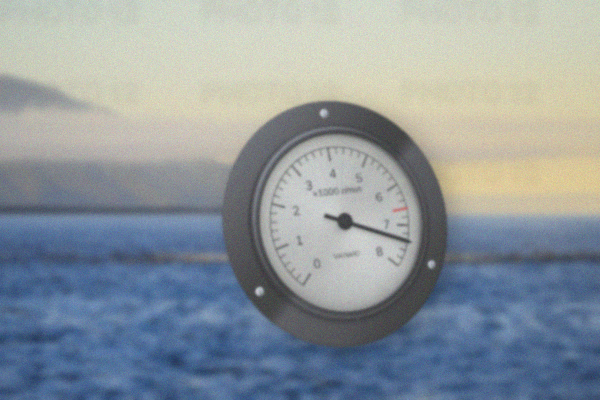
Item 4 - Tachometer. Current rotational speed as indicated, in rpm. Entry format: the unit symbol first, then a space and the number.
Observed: rpm 7400
